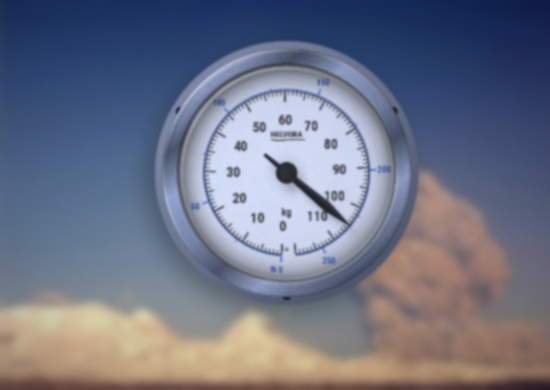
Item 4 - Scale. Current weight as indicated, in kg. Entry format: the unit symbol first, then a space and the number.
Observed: kg 105
